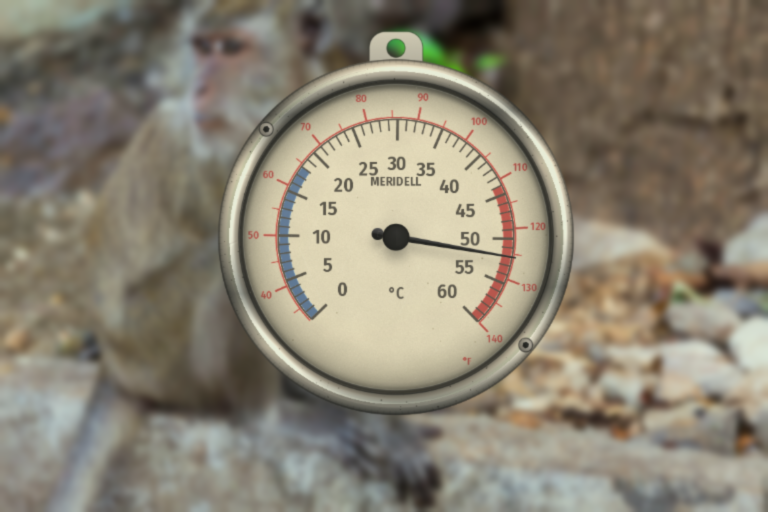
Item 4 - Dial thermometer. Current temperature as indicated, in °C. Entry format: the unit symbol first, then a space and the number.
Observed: °C 52
